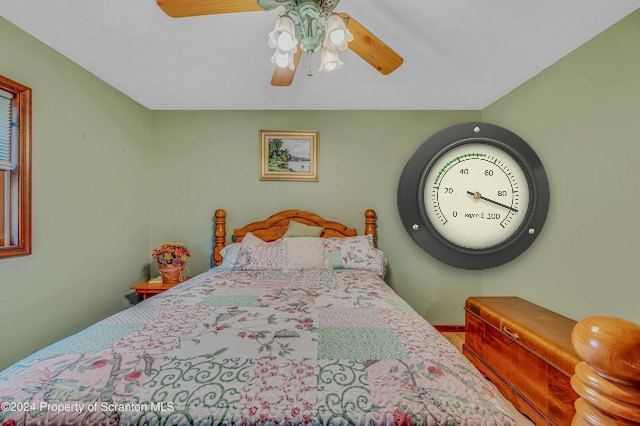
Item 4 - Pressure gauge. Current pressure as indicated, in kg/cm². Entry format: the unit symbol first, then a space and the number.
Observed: kg/cm² 90
